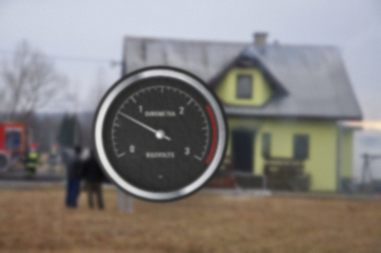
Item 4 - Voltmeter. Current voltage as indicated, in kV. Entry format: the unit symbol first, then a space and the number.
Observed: kV 0.7
